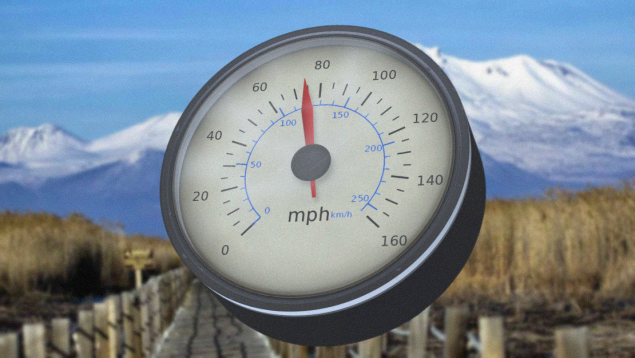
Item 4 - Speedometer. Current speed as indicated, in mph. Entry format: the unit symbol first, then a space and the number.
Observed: mph 75
